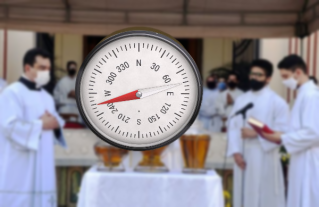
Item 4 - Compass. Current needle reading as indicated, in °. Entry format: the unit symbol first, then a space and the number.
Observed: ° 255
